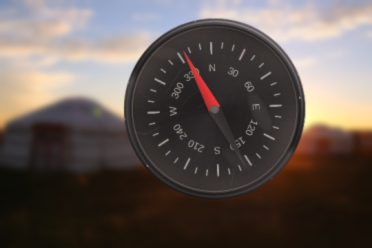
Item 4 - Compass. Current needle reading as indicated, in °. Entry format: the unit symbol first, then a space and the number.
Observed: ° 335
